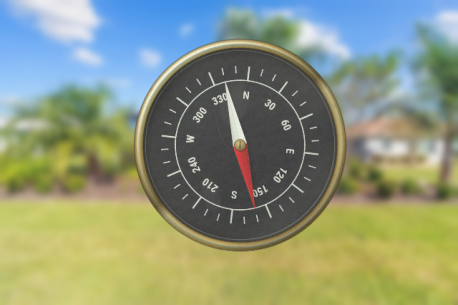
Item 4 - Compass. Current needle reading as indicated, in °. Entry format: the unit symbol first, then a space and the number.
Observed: ° 160
